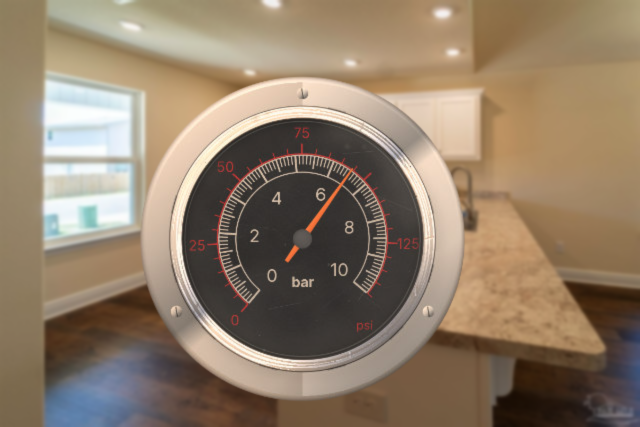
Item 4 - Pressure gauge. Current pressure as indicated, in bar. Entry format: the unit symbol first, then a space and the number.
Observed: bar 6.5
